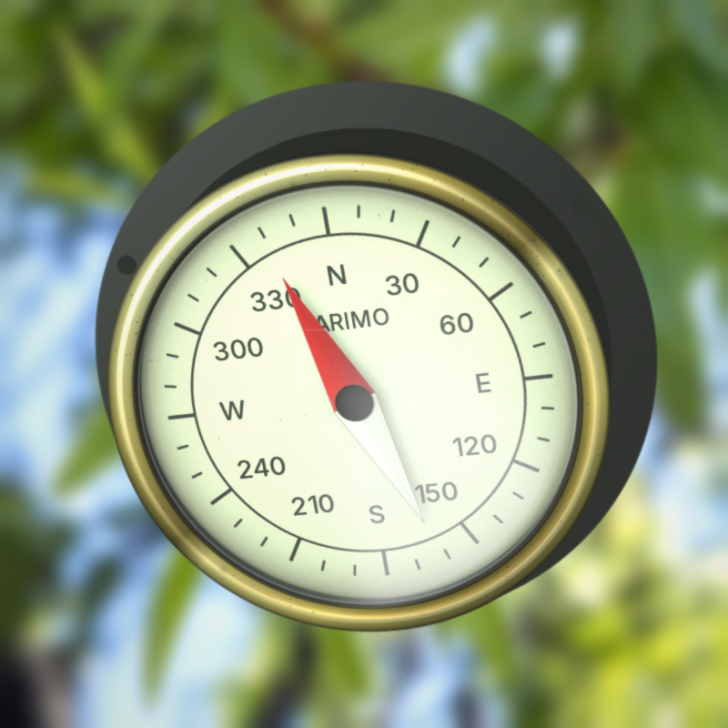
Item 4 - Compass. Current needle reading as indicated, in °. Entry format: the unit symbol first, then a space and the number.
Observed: ° 340
